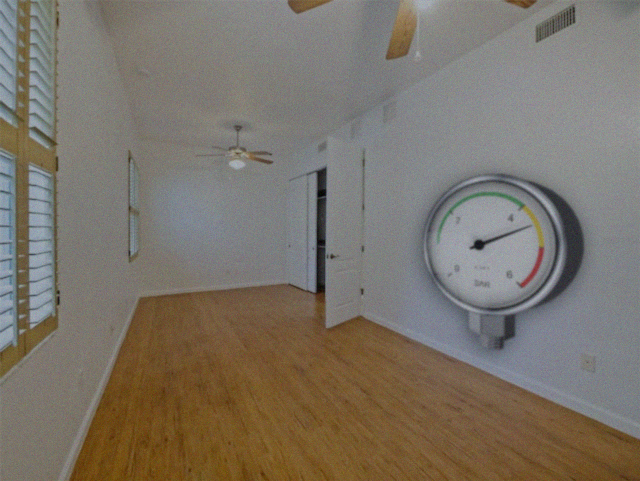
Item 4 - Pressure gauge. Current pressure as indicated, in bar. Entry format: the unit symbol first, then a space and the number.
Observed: bar 4.5
